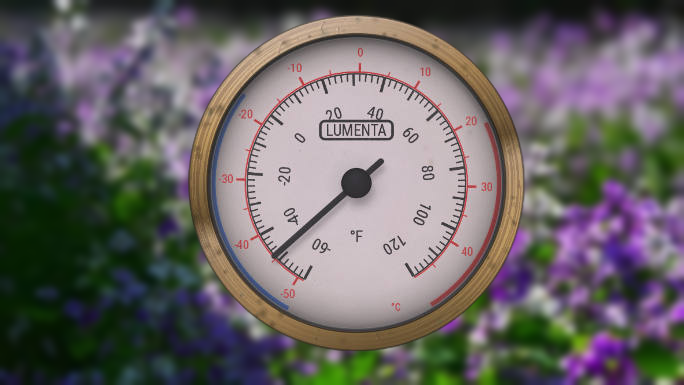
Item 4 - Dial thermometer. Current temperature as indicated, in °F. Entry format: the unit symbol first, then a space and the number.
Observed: °F -48
